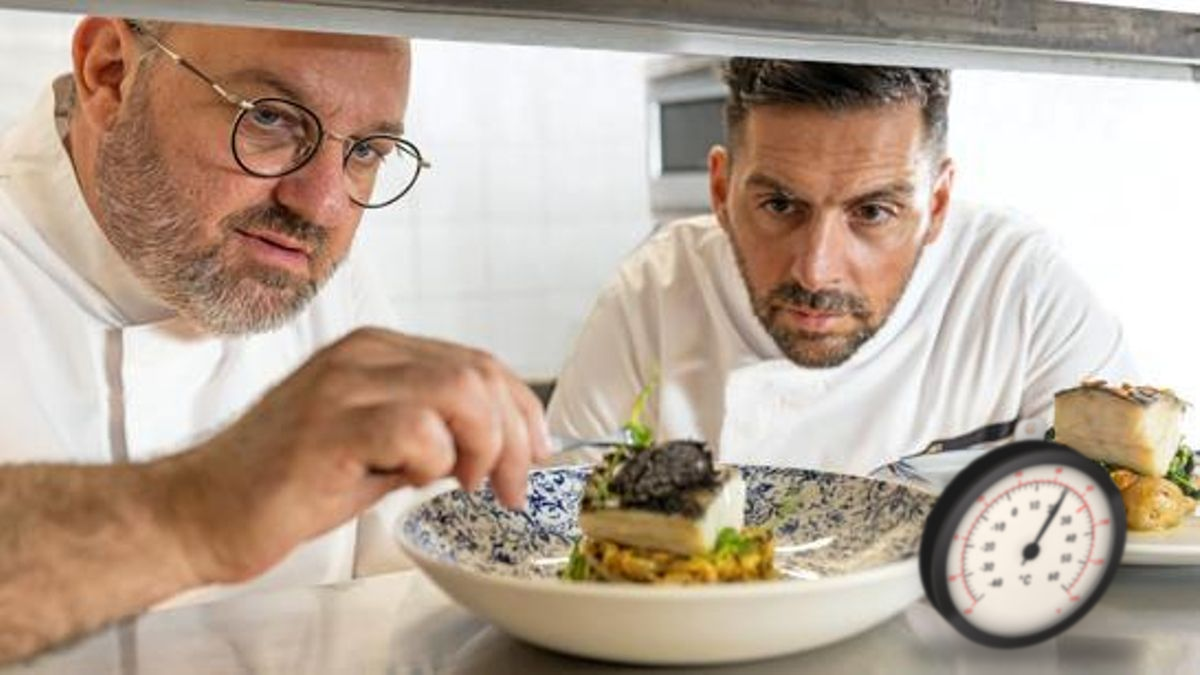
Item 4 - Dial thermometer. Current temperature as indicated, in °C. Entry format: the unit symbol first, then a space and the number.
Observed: °C 20
